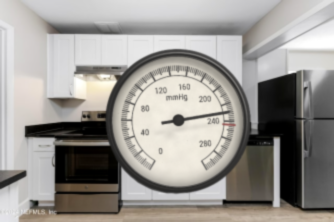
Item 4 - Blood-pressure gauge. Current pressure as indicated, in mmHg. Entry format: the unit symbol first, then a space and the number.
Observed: mmHg 230
